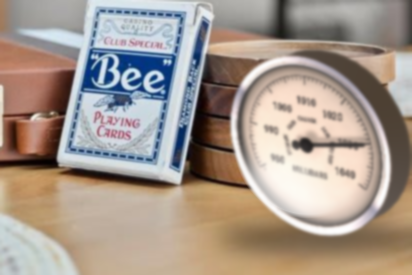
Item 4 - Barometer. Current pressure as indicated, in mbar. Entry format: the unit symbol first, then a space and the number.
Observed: mbar 1030
